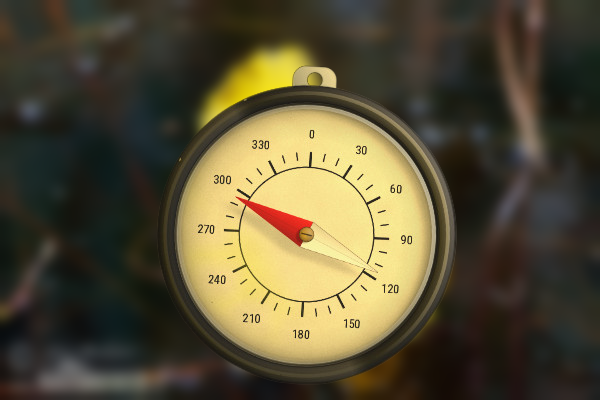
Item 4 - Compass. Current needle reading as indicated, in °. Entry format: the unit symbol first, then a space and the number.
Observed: ° 295
